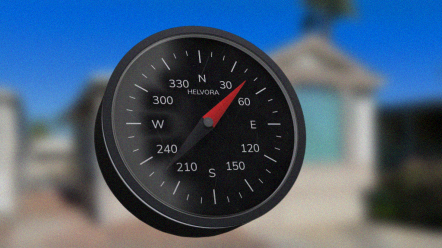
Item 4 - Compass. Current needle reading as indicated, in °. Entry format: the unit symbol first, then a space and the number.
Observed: ° 45
